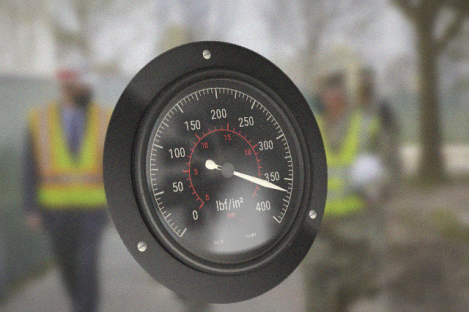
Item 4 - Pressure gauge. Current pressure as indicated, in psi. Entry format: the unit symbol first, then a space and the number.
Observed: psi 365
